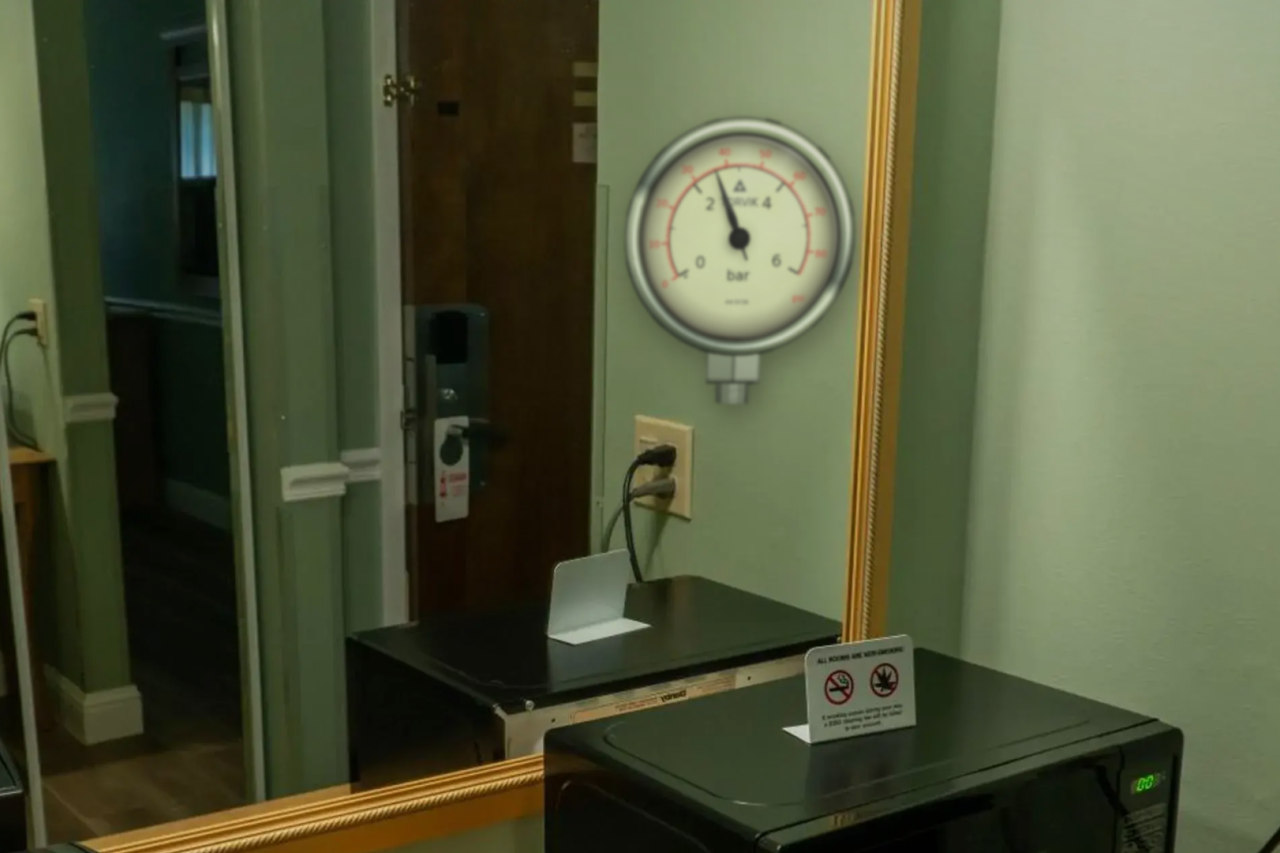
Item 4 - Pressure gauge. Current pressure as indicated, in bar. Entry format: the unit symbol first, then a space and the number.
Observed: bar 2.5
